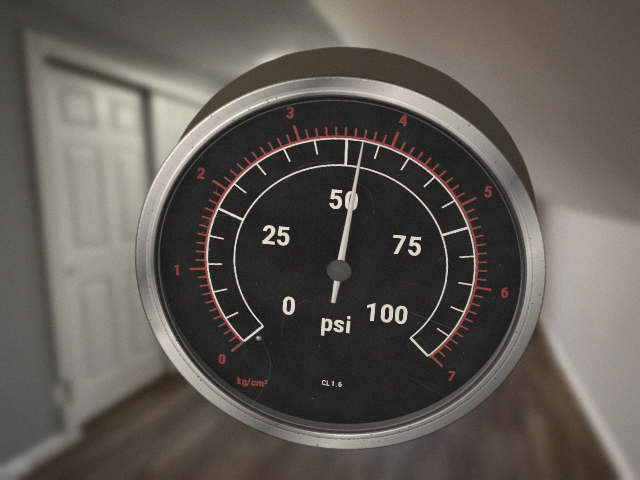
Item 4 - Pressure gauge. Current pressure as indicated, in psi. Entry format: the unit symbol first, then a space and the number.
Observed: psi 52.5
